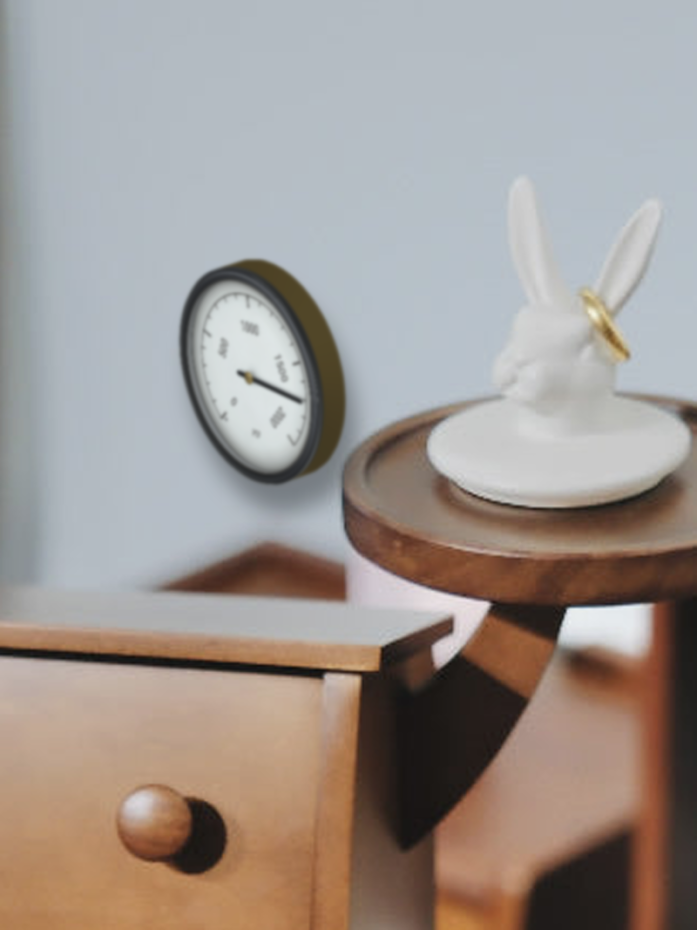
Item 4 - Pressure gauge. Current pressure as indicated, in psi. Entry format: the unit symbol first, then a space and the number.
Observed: psi 1700
